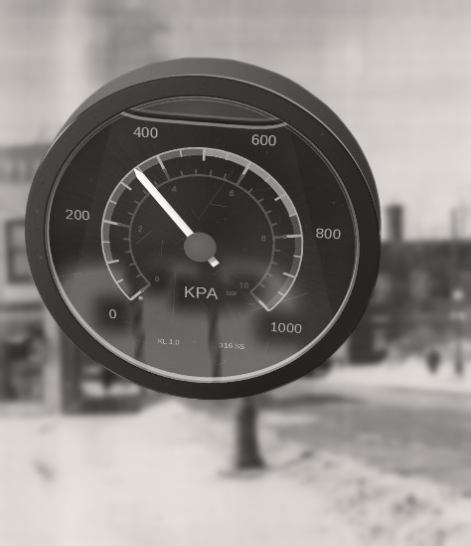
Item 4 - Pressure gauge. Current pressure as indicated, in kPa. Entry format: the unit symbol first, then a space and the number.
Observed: kPa 350
